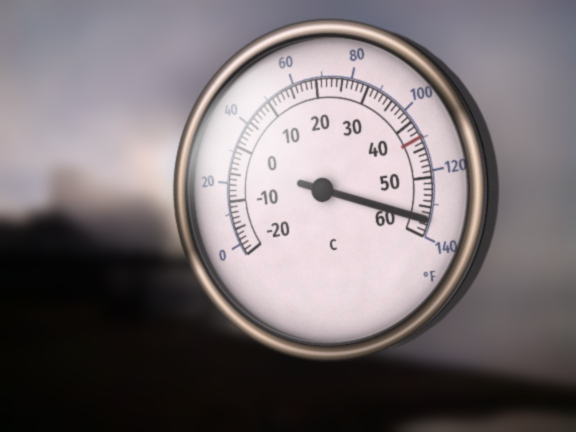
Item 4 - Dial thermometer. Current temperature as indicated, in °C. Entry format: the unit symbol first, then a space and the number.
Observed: °C 57
